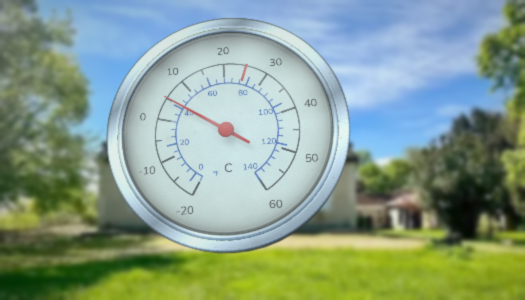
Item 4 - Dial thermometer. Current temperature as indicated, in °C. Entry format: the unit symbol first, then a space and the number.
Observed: °C 5
